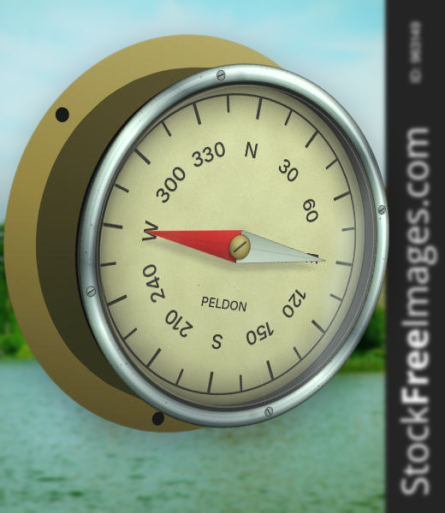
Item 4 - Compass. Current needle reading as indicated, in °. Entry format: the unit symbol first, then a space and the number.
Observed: ° 270
